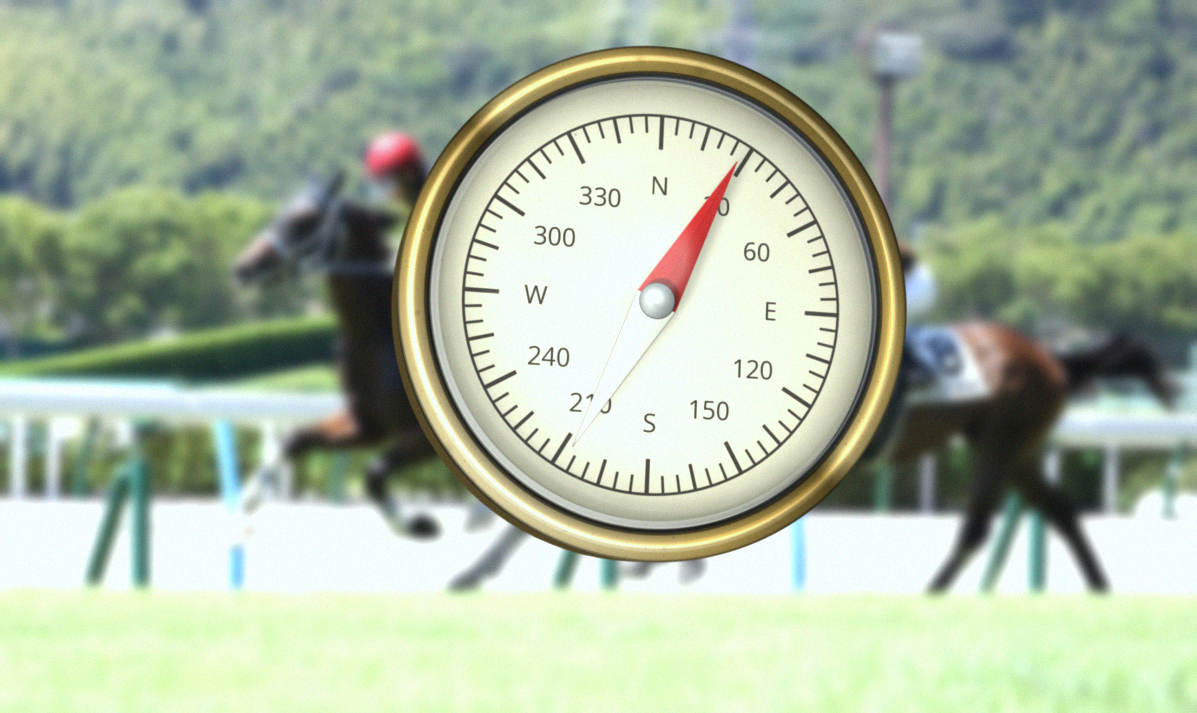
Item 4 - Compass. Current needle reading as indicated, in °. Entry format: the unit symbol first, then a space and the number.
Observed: ° 27.5
